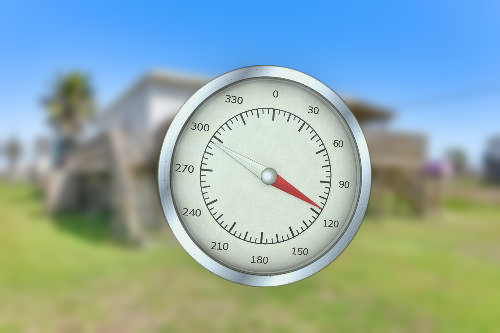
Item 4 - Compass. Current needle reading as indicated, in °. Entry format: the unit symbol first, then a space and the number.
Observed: ° 115
